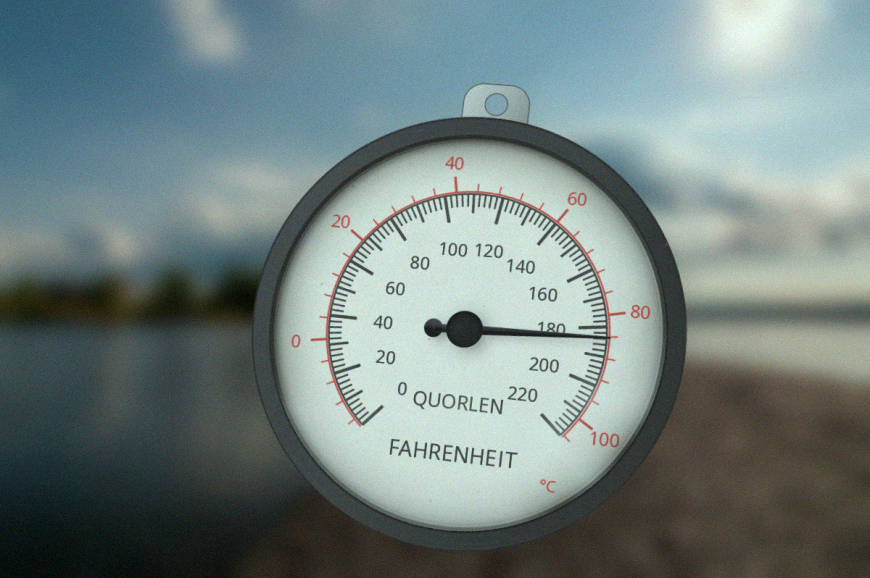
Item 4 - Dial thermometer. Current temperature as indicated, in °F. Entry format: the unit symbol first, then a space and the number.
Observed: °F 184
